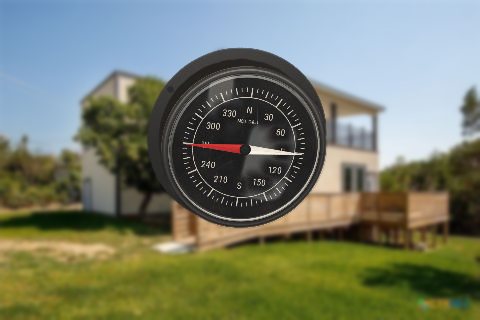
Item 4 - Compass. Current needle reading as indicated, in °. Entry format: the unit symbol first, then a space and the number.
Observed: ° 270
